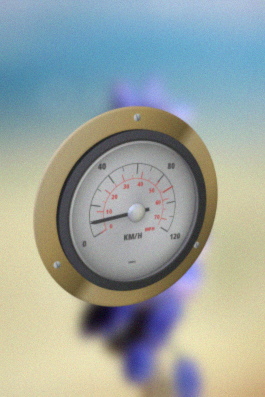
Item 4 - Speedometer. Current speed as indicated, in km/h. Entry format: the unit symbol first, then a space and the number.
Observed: km/h 10
